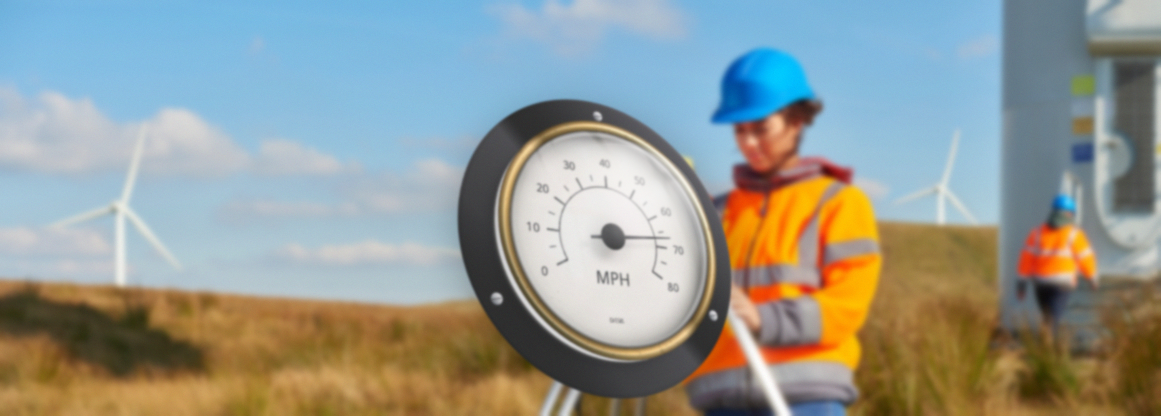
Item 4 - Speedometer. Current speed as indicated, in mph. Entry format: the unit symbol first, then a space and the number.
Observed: mph 67.5
